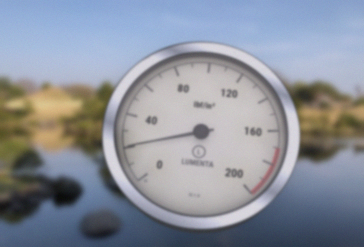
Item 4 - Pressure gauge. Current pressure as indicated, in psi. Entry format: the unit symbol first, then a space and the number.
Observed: psi 20
